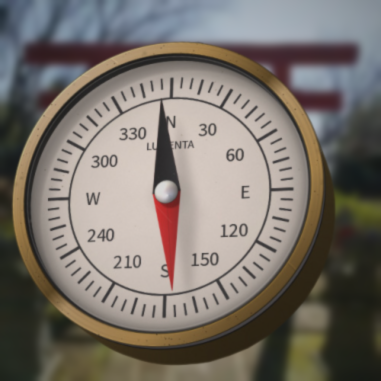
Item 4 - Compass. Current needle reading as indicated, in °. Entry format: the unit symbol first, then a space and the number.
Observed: ° 175
